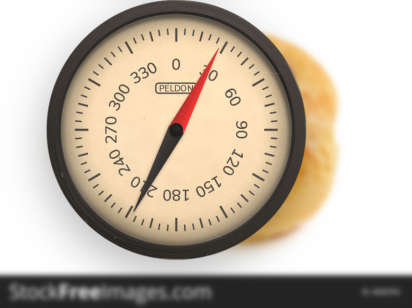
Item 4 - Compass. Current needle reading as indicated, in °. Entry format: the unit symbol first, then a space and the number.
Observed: ° 27.5
